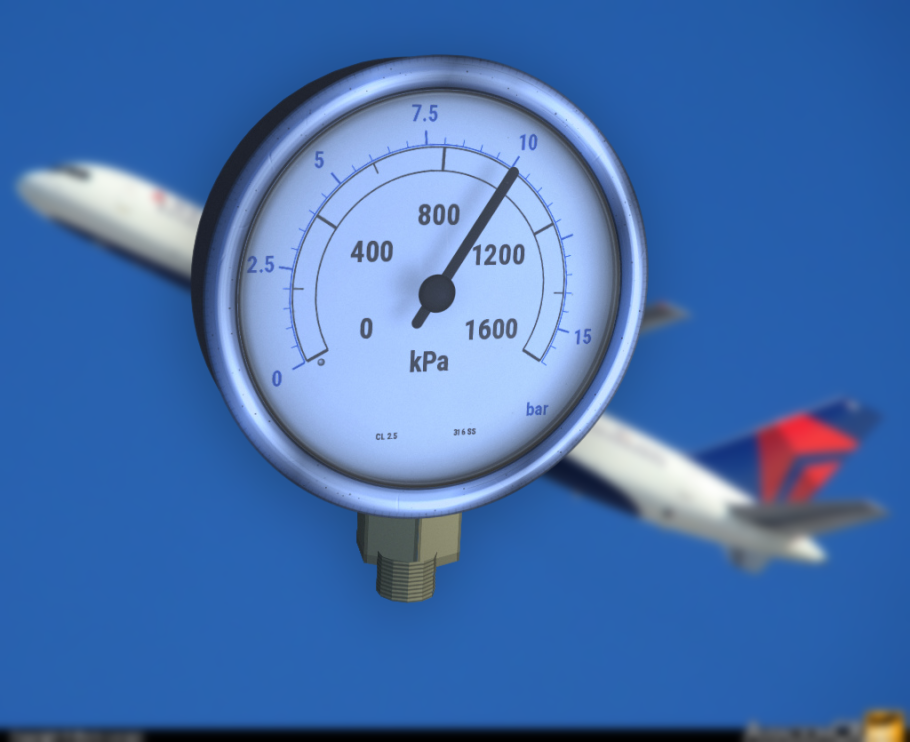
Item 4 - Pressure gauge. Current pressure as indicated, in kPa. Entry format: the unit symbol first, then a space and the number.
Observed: kPa 1000
